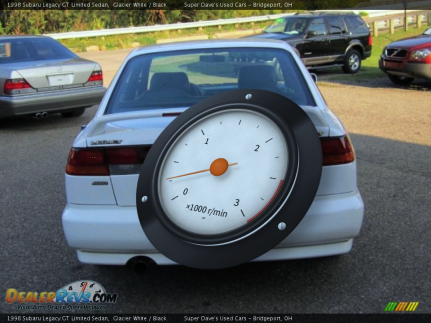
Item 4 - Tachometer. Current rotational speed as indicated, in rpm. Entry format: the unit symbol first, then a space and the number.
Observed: rpm 250
